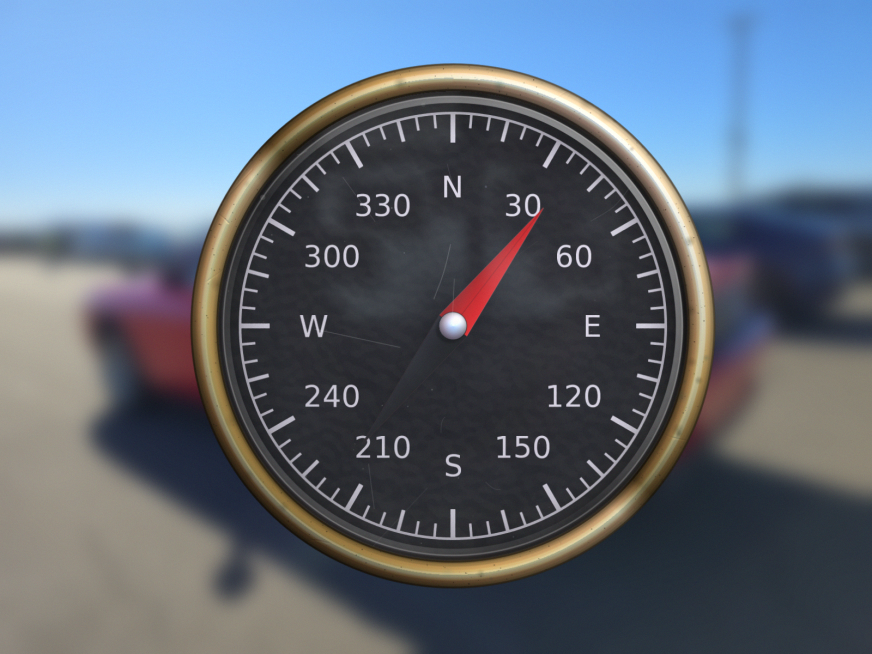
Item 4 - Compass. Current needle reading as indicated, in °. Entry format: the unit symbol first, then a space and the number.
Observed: ° 37.5
